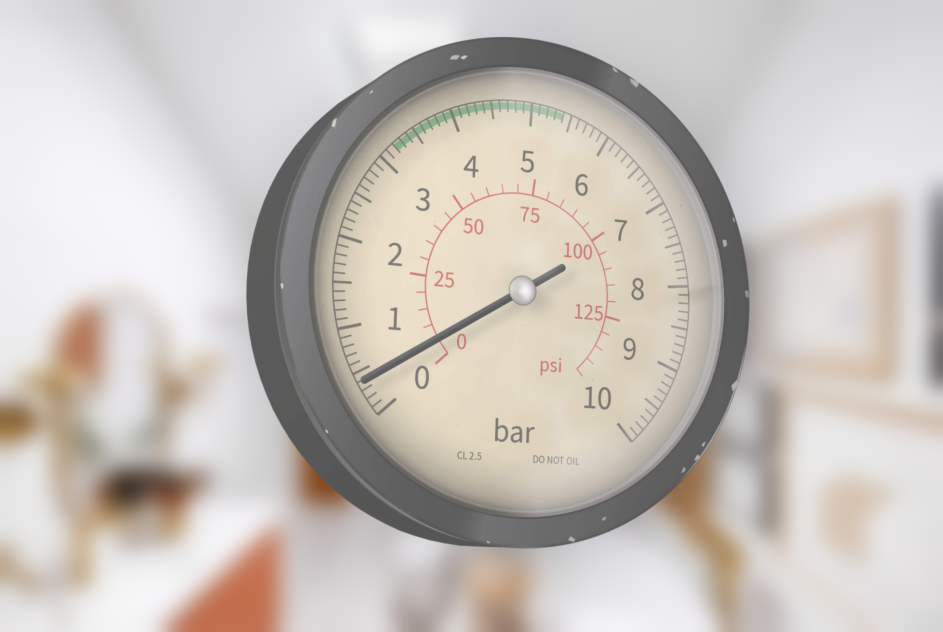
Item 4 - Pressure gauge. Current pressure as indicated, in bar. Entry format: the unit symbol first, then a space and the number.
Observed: bar 0.4
